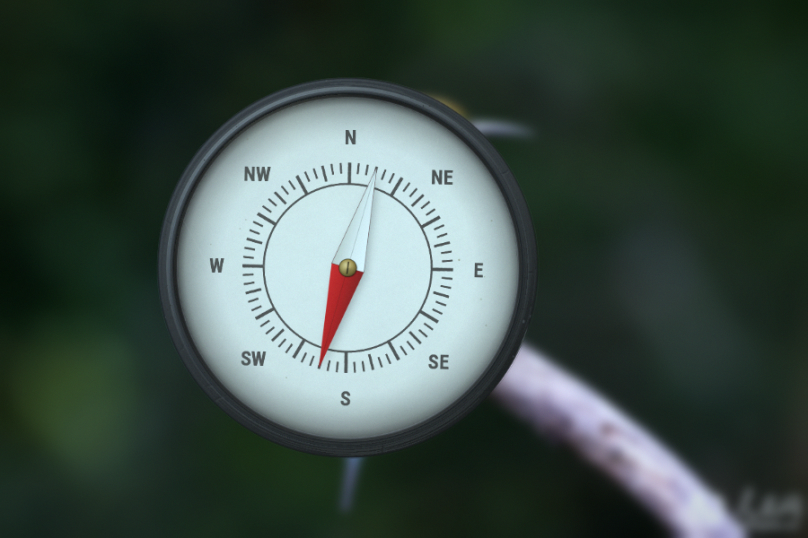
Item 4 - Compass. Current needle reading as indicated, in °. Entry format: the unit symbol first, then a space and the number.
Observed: ° 195
